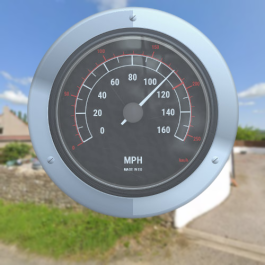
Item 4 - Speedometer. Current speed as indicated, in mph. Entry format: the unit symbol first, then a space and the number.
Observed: mph 110
